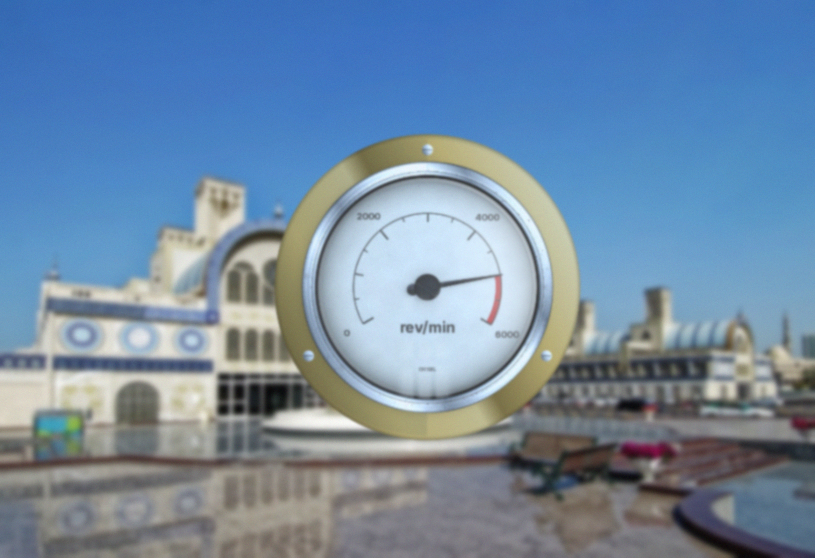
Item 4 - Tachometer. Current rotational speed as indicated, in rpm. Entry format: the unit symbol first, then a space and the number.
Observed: rpm 5000
